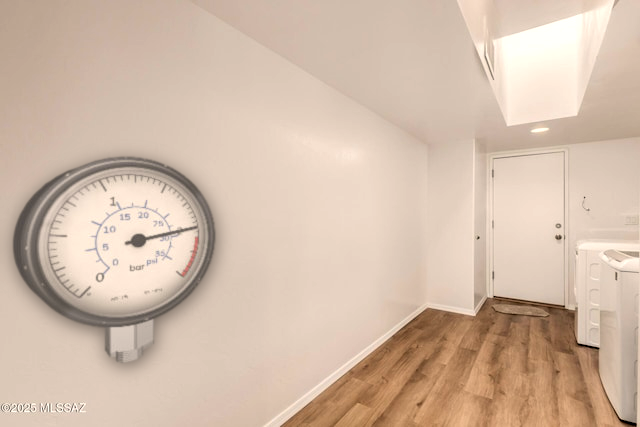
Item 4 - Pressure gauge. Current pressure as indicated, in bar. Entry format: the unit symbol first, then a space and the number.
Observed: bar 2
